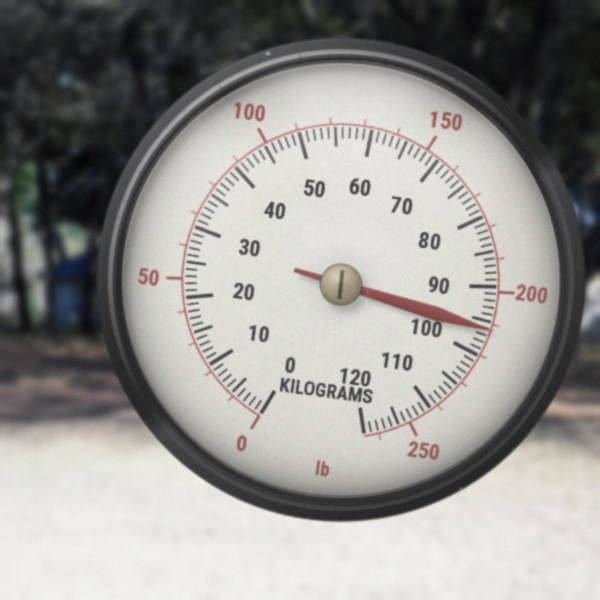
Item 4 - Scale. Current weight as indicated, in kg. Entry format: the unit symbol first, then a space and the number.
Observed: kg 96
